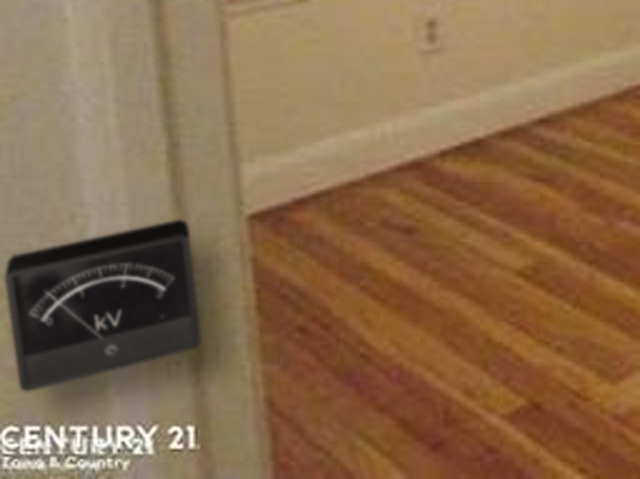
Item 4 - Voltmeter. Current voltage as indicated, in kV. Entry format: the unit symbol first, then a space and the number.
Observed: kV 0.5
